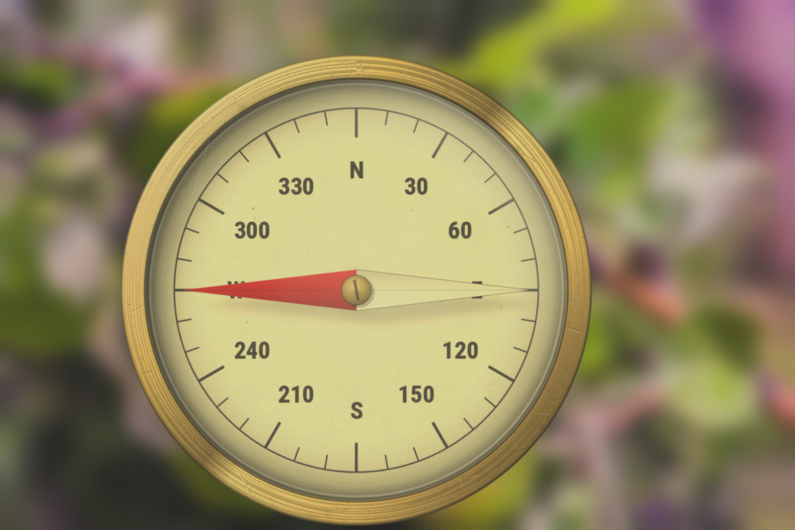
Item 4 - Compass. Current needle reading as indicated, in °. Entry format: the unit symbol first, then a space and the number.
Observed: ° 270
